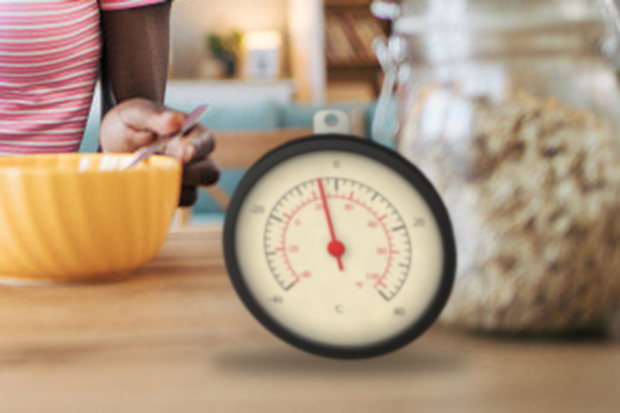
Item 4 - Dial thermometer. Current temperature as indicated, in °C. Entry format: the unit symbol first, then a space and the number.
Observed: °C -4
